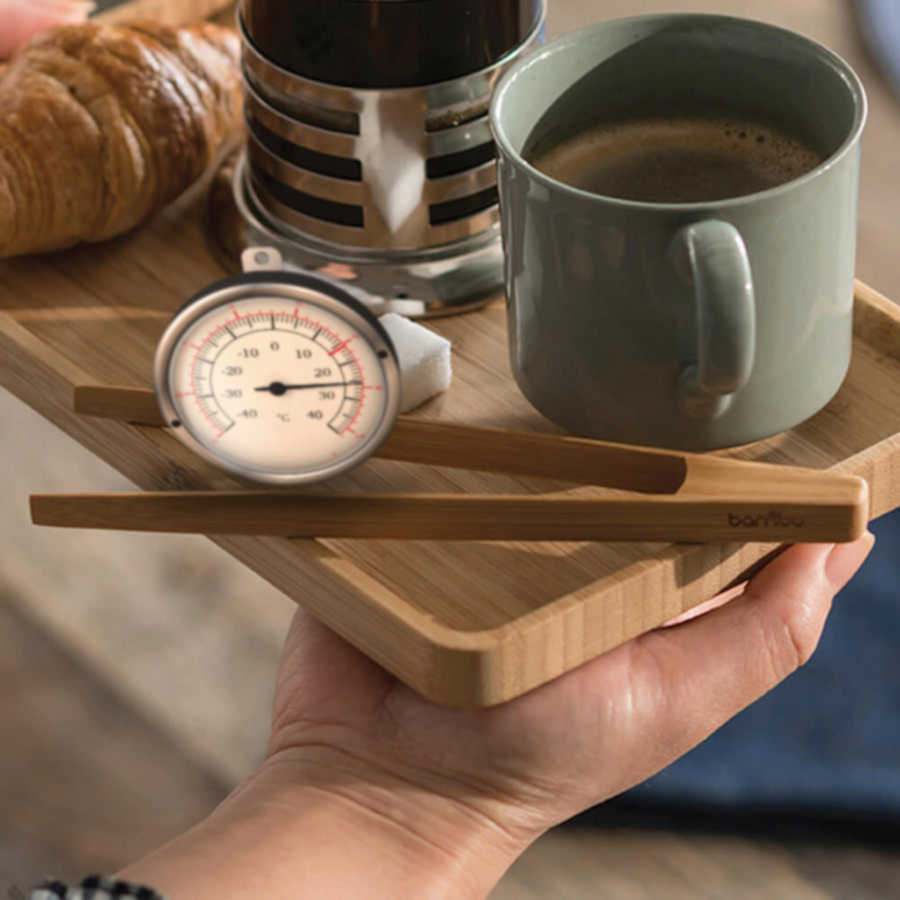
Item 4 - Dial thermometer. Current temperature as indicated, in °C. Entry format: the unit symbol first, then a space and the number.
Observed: °C 25
